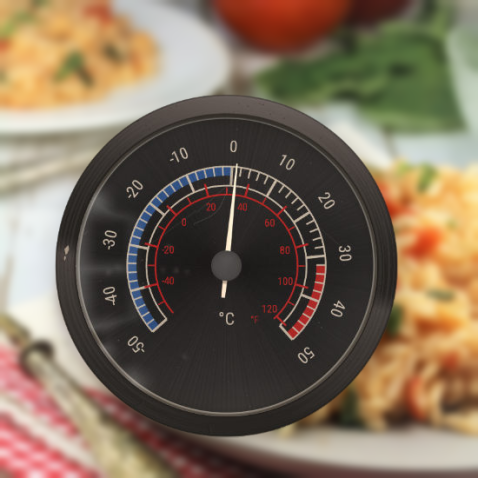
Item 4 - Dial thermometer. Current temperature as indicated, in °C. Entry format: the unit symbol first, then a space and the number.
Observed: °C 1
